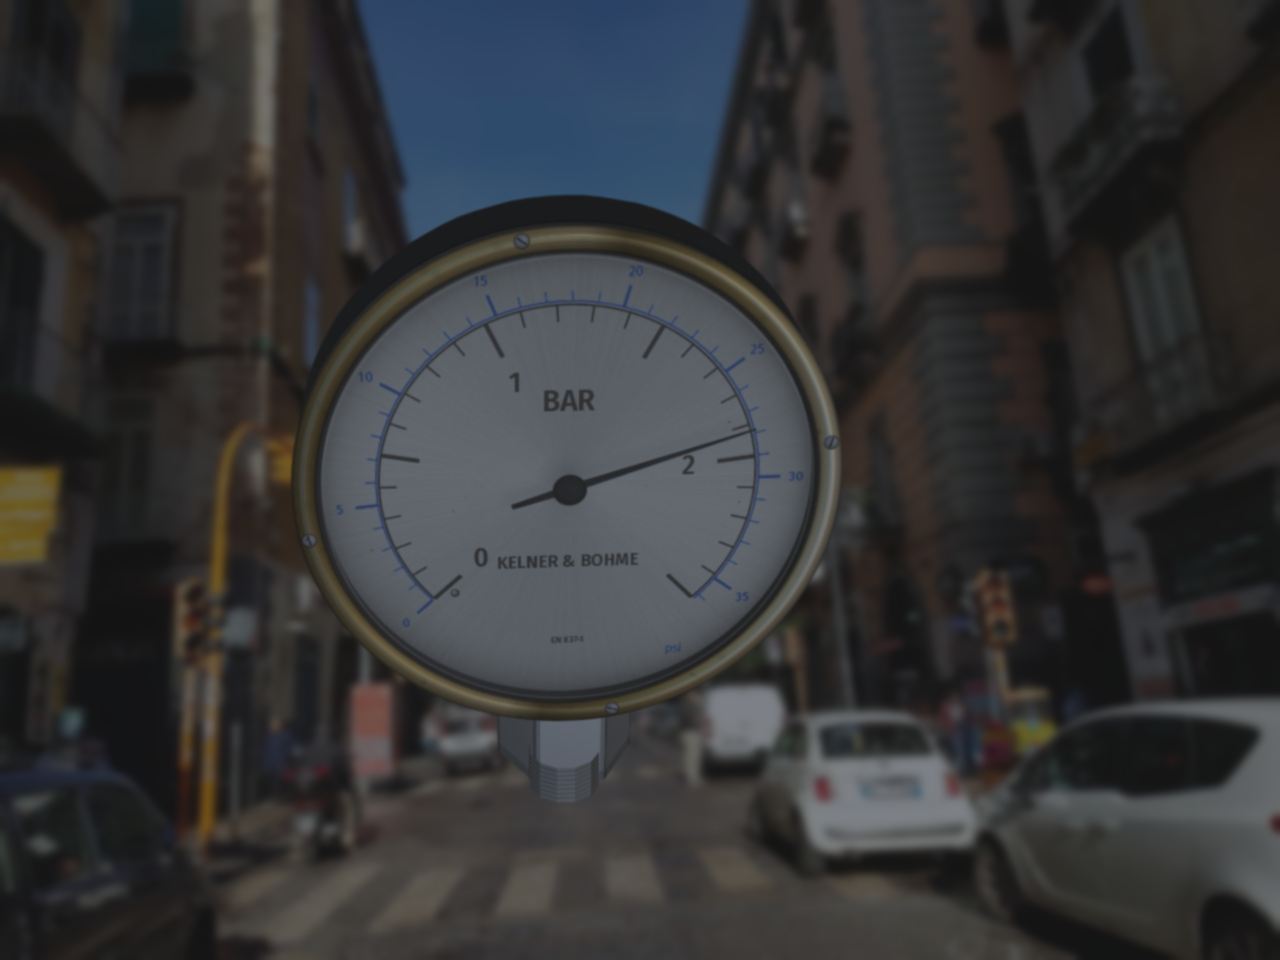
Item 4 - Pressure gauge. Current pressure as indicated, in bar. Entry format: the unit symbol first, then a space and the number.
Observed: bar 1.9
